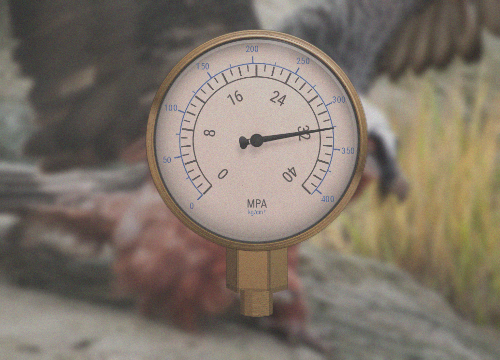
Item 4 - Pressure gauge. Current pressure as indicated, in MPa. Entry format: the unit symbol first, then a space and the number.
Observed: MPa 32
